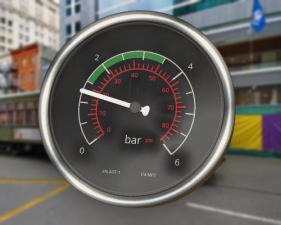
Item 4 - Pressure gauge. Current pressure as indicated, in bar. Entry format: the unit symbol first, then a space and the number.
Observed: bar 1.25
